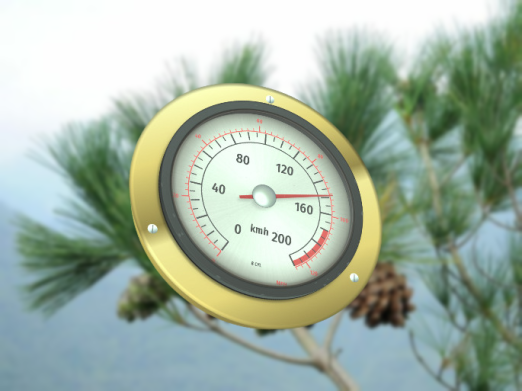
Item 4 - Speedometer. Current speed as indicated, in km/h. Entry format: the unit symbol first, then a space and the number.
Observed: km/h 150
